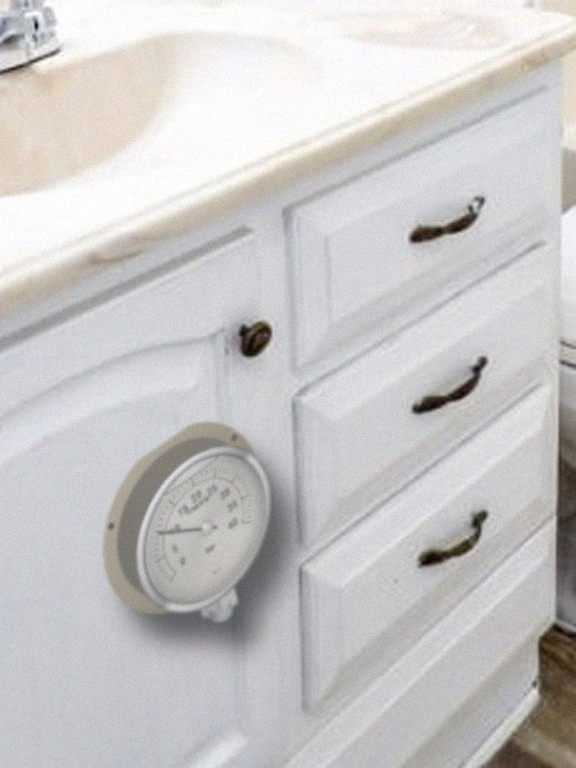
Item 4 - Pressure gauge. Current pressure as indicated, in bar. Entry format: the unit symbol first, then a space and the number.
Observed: bar 10
